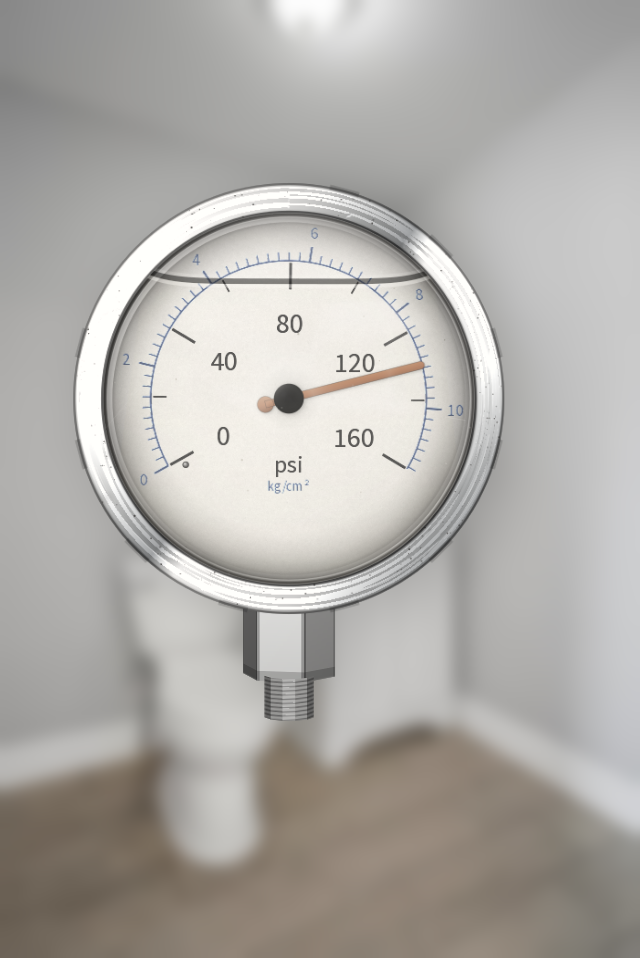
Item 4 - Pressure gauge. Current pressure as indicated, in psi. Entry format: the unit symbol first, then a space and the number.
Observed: psi 130
